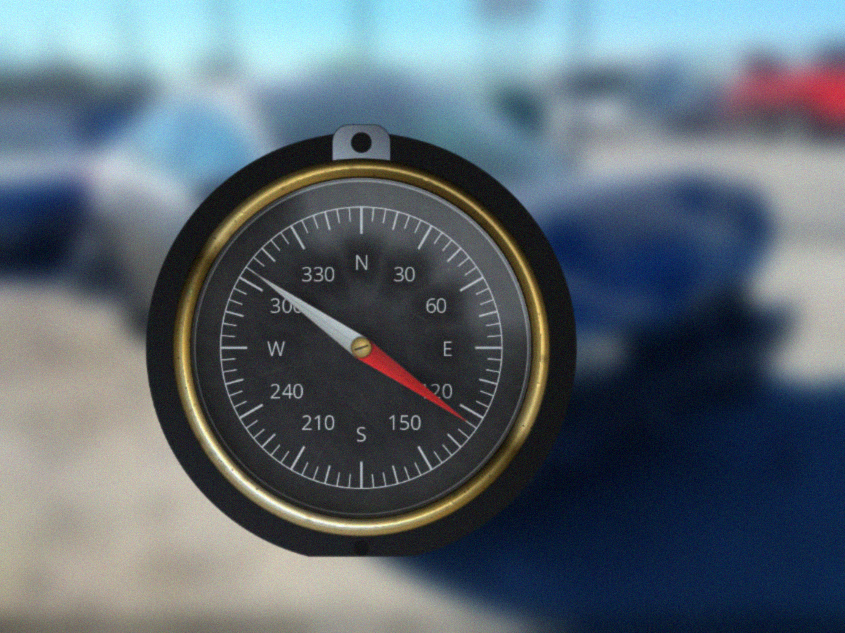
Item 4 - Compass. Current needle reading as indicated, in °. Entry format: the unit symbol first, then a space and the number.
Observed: ° 125
